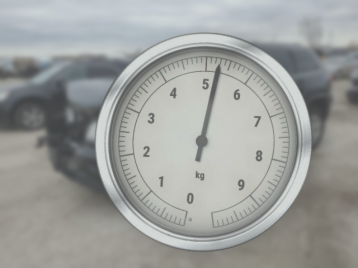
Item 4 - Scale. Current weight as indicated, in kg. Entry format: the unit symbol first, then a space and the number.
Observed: kg 5.3
